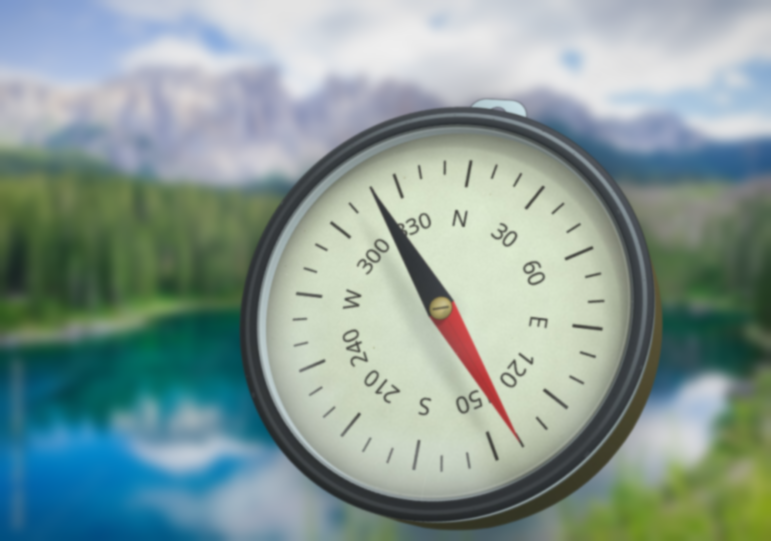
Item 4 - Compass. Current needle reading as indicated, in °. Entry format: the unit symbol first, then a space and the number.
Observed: ° 140
